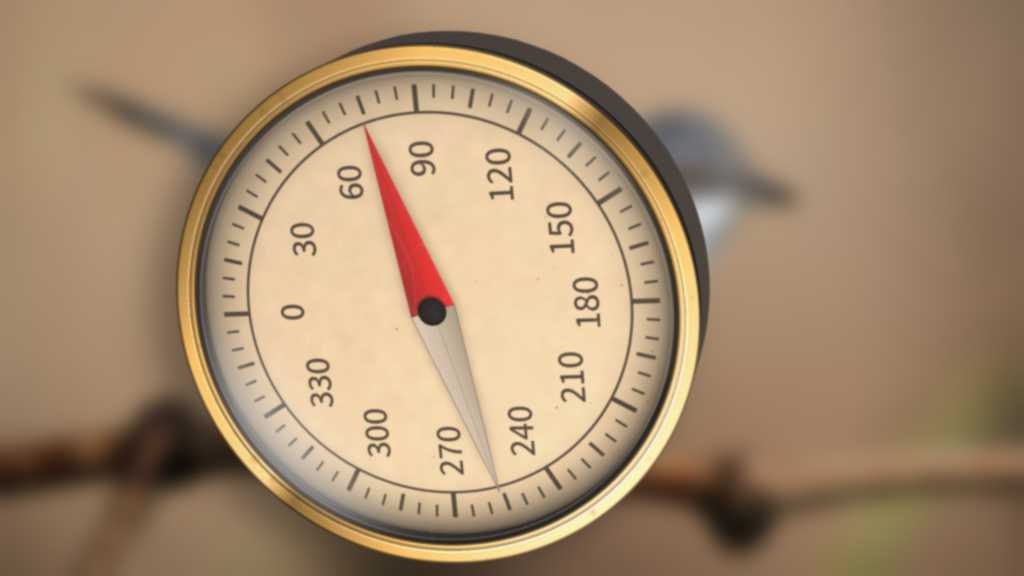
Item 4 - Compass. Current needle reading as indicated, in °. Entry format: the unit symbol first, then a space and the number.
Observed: ° 75
